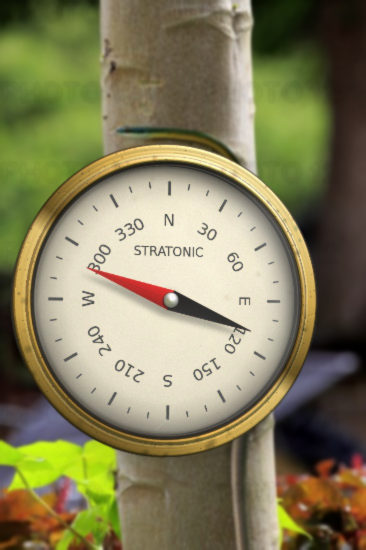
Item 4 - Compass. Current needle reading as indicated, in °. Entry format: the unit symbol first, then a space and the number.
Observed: ° 290
